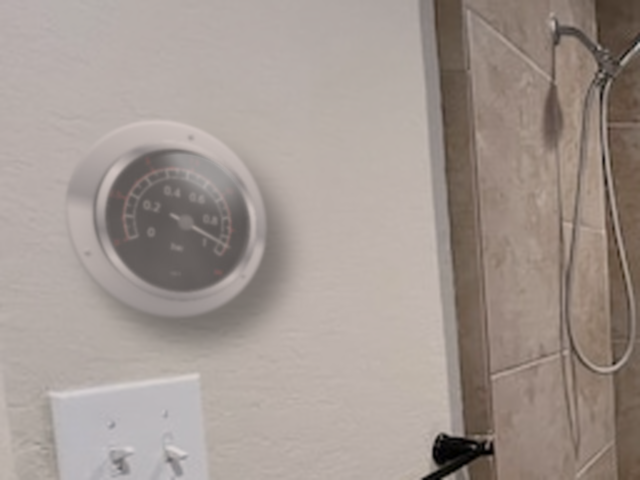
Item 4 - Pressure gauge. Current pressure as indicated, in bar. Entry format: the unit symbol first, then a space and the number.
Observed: bar 0.95
